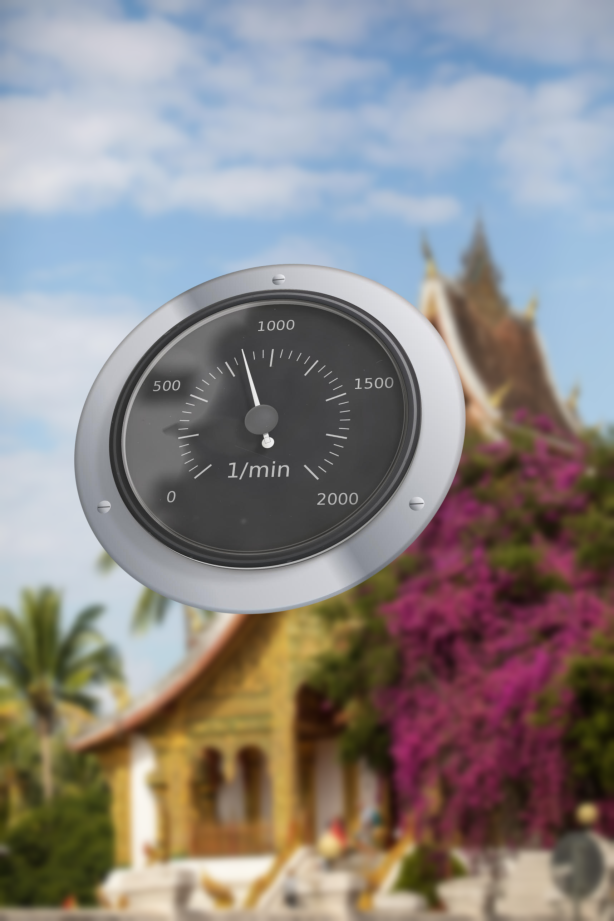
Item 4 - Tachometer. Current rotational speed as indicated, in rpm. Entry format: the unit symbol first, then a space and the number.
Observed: rpm 850
